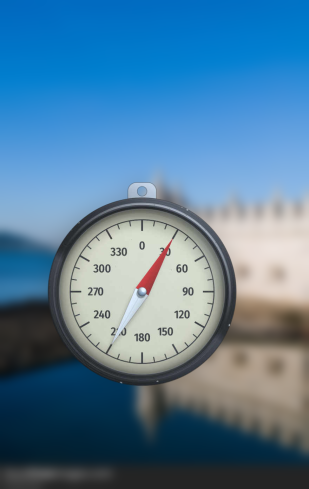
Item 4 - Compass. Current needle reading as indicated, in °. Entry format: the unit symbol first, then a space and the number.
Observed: ° 30
